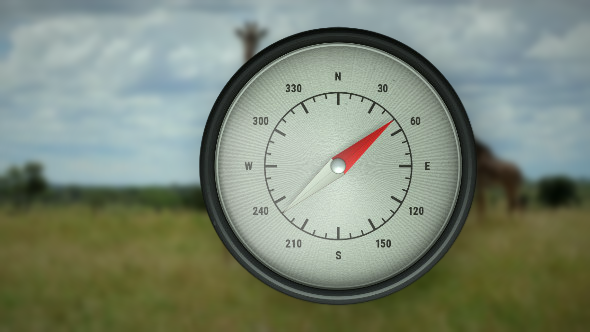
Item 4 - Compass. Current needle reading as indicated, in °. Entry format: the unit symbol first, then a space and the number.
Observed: ° 50
